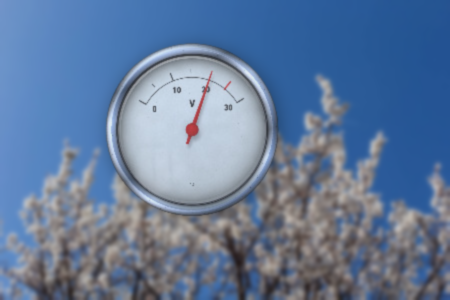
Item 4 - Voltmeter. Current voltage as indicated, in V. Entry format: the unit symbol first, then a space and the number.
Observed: V 20
